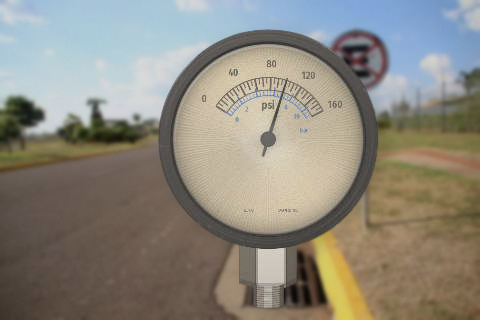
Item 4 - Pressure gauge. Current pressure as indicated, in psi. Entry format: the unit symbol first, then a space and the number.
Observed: psi 100
